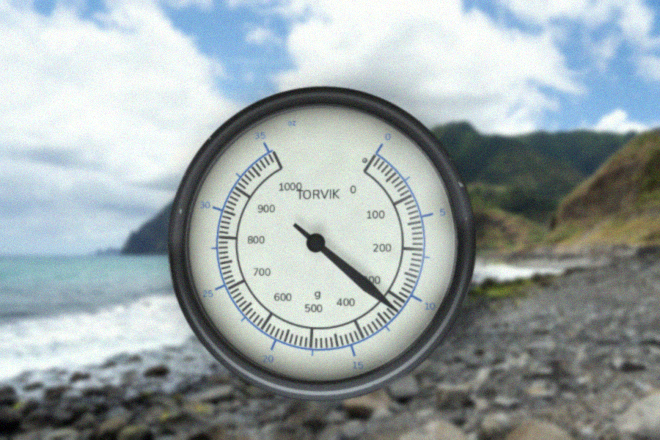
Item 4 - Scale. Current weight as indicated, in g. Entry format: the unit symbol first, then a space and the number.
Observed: g 320
